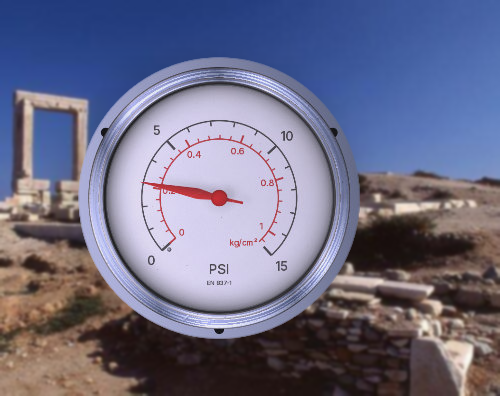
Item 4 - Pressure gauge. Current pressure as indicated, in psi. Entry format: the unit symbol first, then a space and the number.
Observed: psi 3
